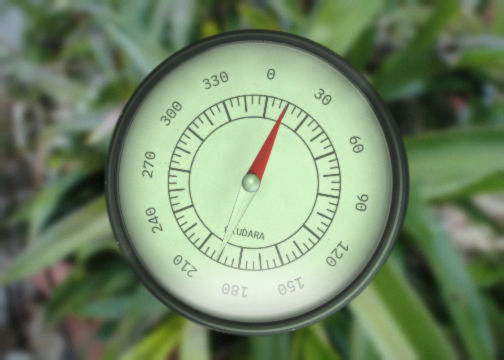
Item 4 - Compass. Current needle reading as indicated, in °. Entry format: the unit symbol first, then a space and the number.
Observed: ° 15
